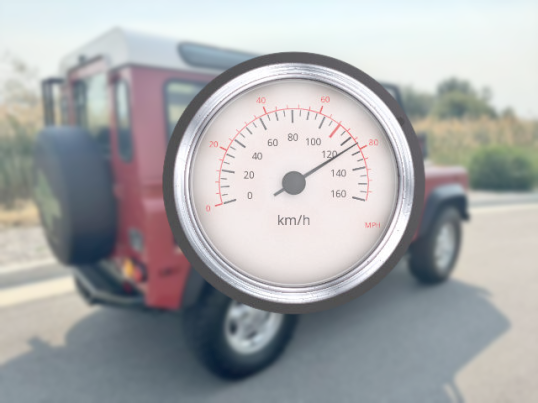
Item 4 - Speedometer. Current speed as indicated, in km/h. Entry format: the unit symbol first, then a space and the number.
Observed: km/h 125
